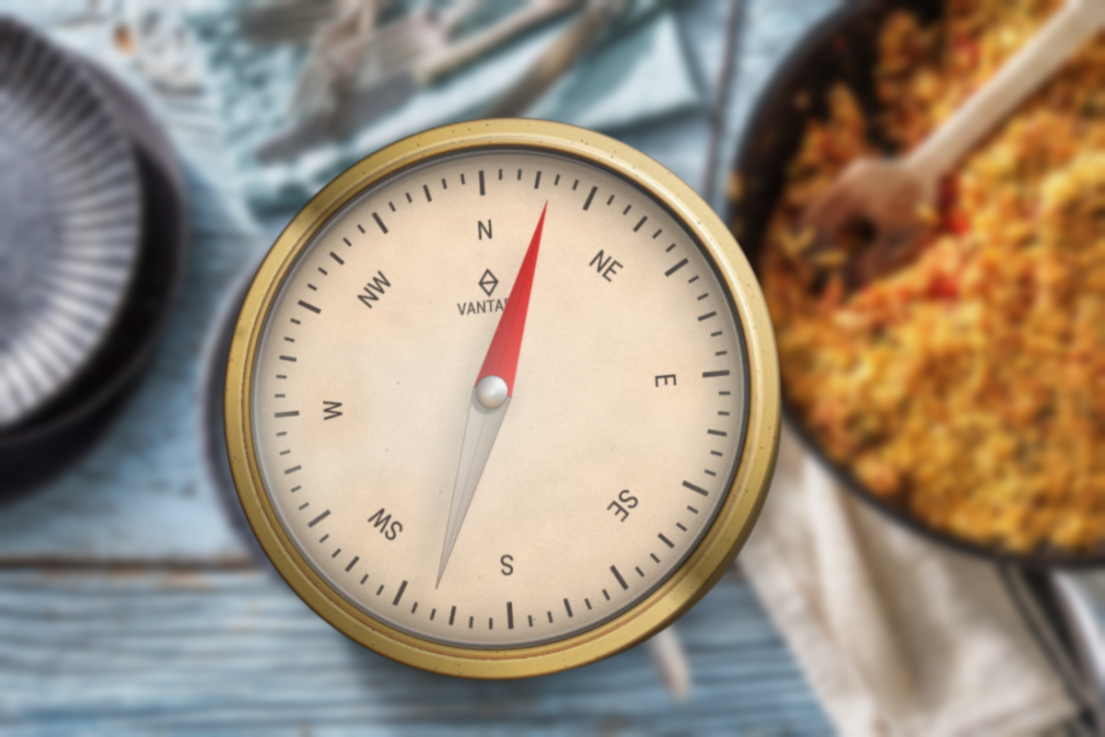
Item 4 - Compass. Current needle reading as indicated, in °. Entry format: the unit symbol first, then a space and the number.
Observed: ° 20
